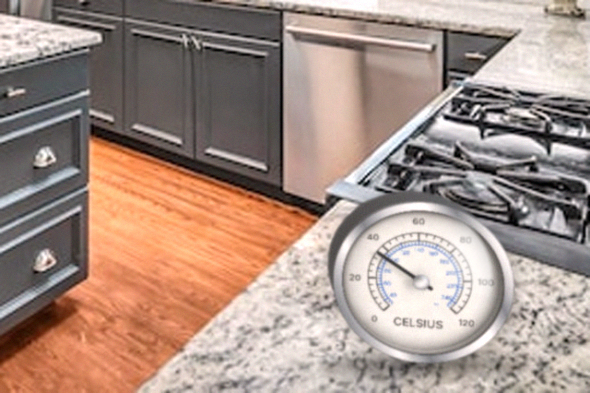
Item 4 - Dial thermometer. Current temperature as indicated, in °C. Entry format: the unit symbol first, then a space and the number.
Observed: °C 36
